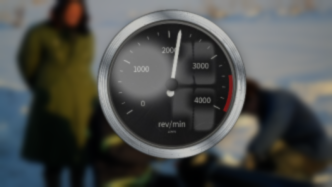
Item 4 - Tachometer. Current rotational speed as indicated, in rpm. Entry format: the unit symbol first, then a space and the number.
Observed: rpm 2200
